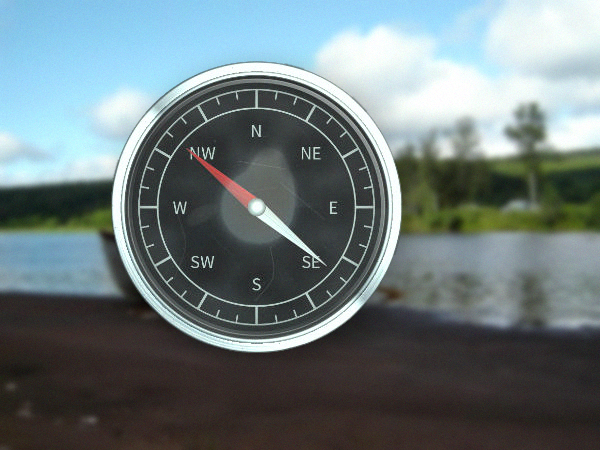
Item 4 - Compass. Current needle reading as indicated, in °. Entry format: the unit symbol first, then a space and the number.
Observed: ° 310
